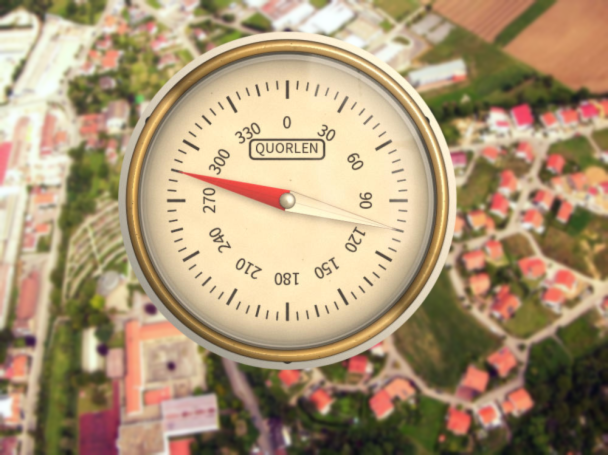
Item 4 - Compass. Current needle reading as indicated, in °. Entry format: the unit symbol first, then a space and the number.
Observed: ° 285
